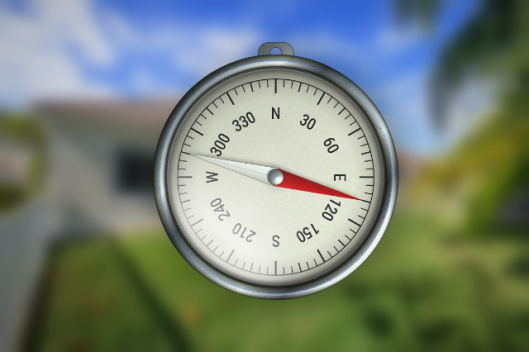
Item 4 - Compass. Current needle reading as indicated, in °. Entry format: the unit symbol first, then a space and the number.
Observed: ° 105
